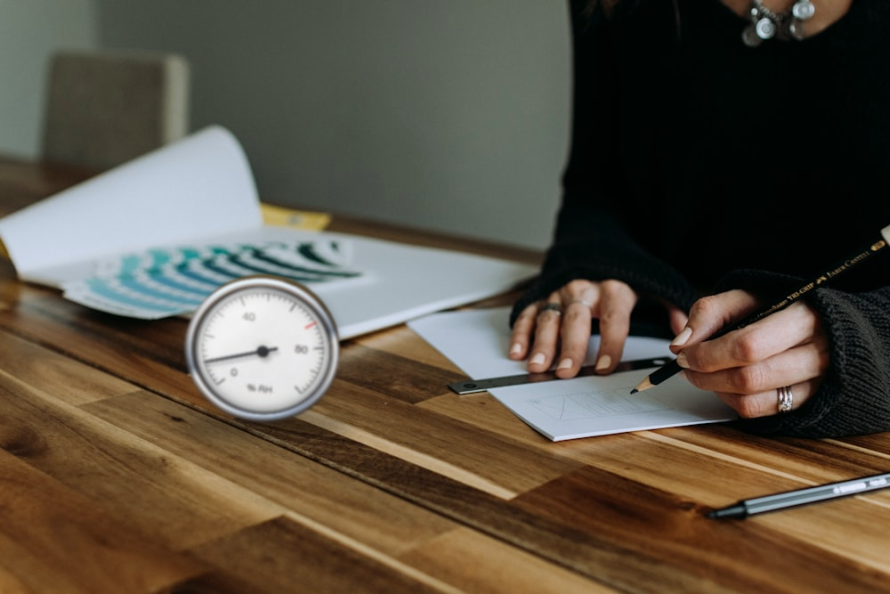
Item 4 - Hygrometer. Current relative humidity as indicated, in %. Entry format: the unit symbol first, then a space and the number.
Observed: % 10
